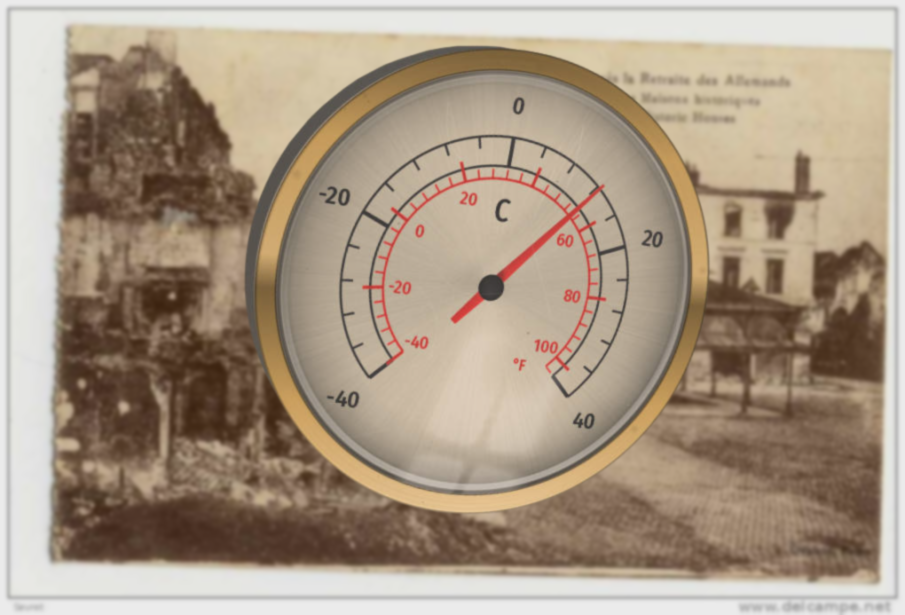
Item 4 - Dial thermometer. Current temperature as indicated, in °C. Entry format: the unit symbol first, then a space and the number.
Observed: °C 12
